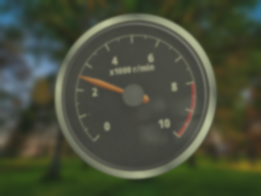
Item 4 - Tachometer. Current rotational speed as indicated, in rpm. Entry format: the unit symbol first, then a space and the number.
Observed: rpm 2500
